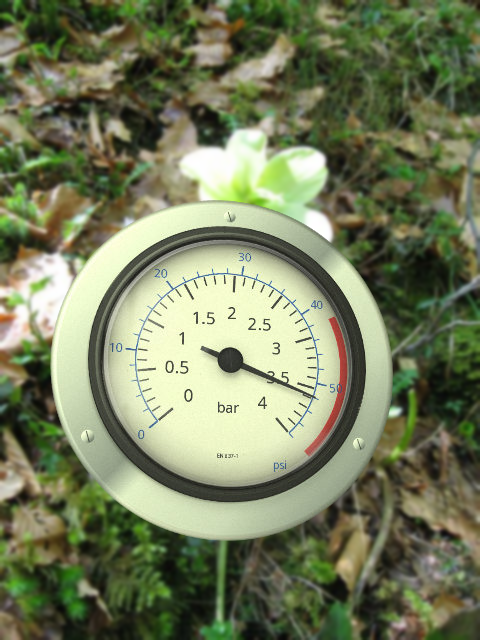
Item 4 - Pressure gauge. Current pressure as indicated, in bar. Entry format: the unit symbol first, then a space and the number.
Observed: bar 3.6
